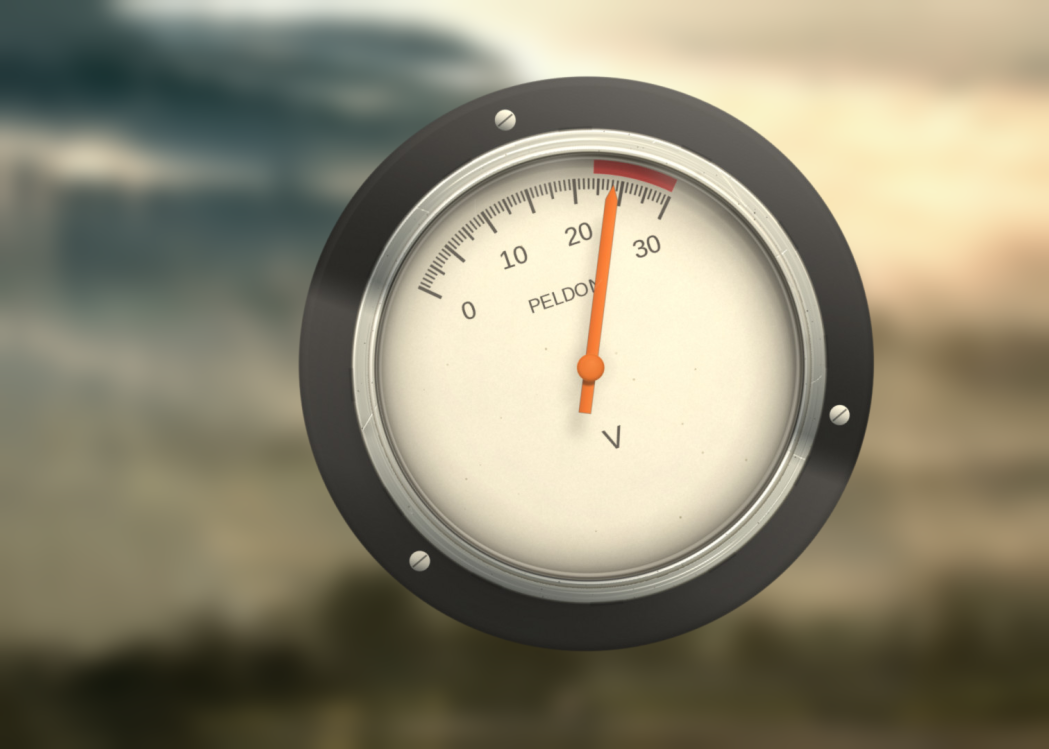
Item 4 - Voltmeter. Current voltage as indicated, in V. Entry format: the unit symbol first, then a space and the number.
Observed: V 24
